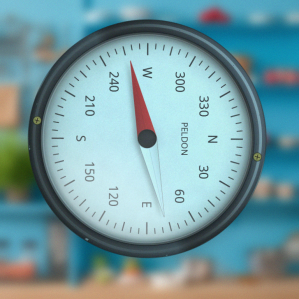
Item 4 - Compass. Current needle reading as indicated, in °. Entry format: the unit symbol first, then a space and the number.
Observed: ° 257.5
